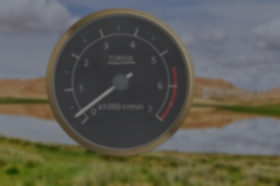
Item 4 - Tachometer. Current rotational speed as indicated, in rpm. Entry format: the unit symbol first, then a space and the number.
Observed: rpm 250
